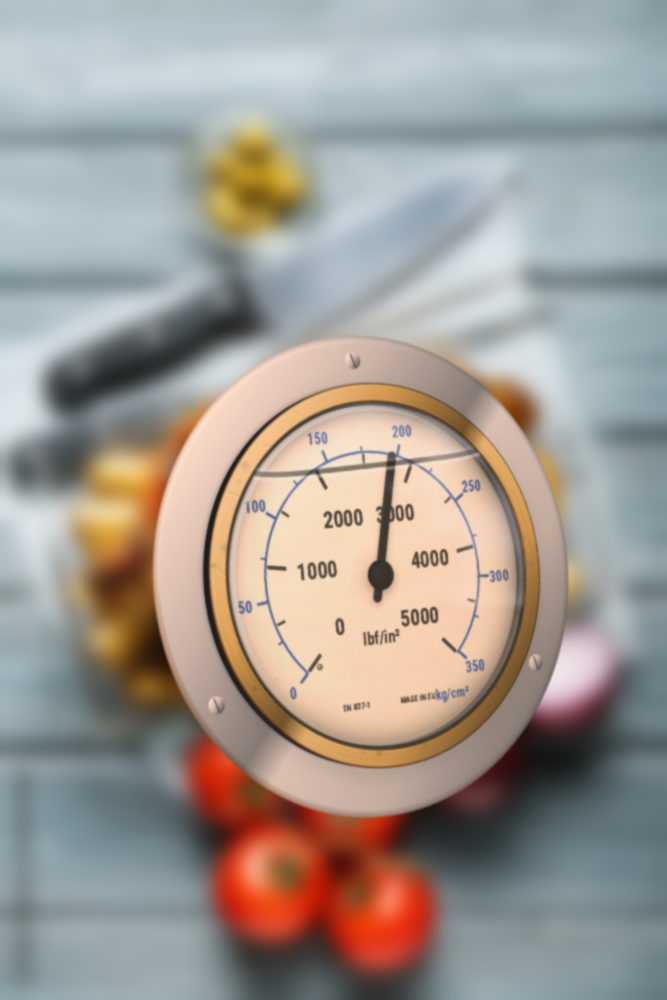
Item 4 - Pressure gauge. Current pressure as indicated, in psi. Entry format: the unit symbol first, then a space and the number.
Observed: psi 2750
